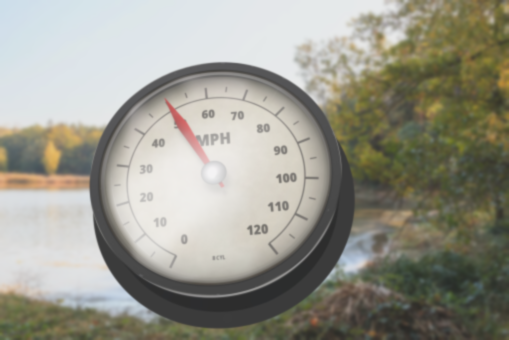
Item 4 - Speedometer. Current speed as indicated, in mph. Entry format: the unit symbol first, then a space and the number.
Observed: mph 50
